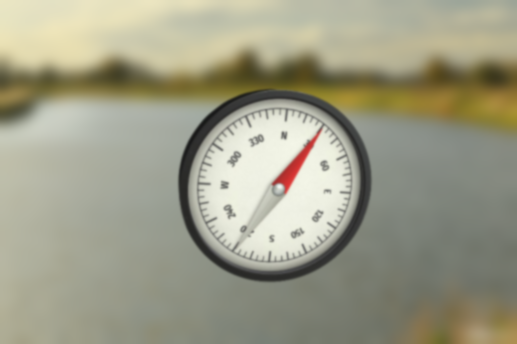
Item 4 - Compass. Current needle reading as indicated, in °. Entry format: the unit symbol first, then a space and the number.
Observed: ° 30
